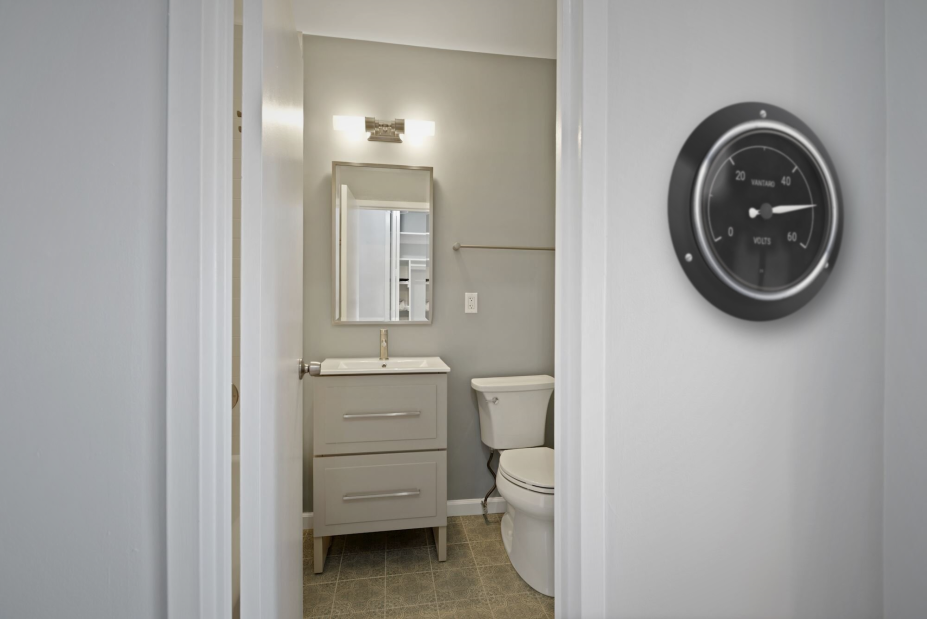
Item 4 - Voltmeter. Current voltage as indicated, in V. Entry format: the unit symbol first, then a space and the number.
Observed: V 50
